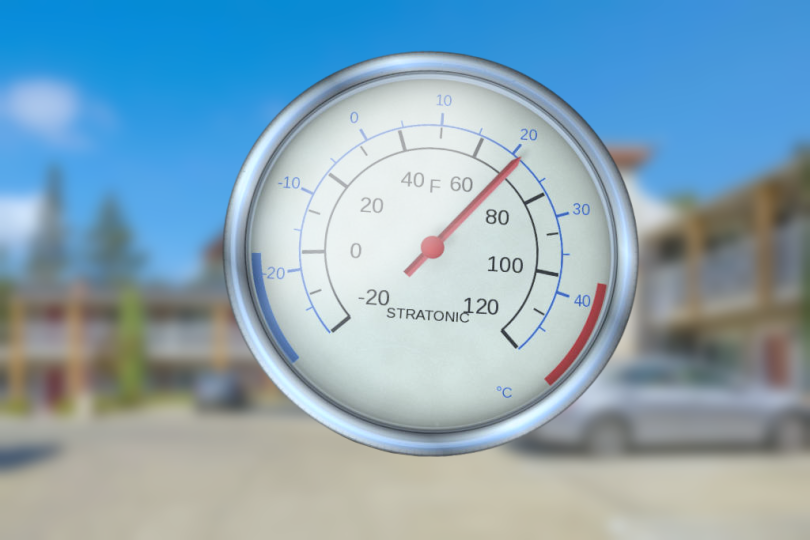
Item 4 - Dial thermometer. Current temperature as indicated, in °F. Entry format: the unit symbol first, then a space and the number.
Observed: °F 70
